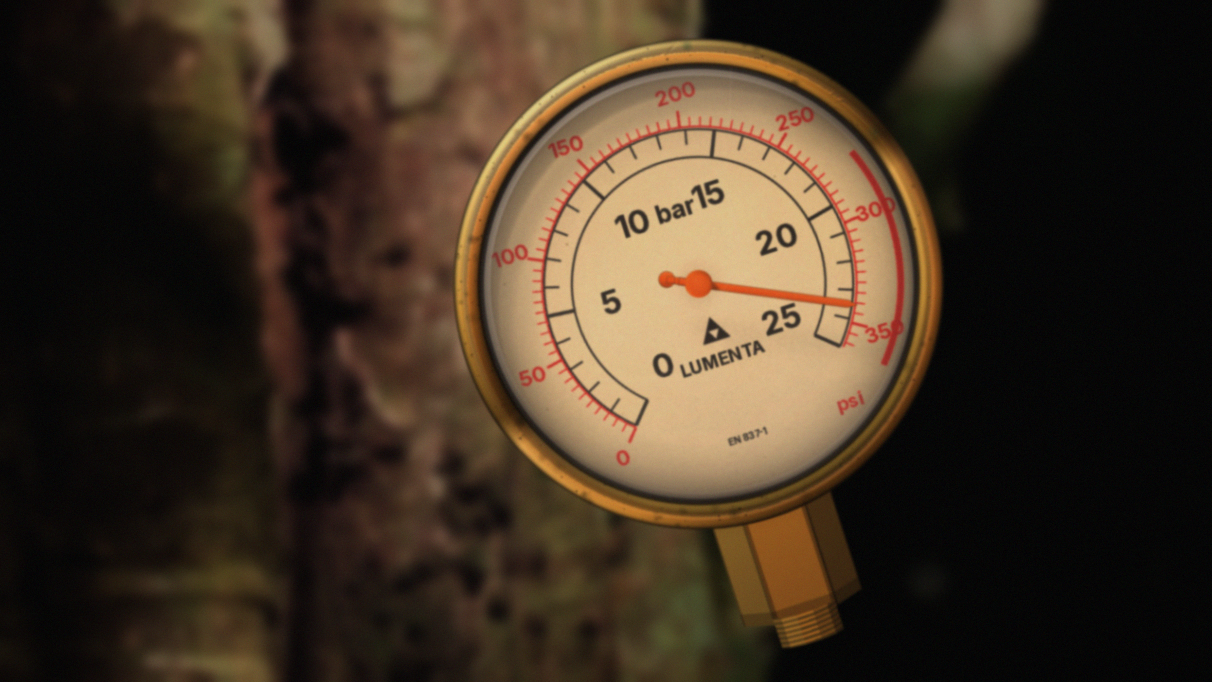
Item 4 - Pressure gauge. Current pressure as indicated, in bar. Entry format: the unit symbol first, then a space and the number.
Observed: bar 23.5
